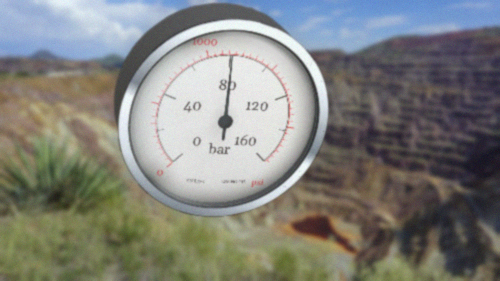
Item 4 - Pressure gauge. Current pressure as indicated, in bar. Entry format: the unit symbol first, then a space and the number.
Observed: bar 80
